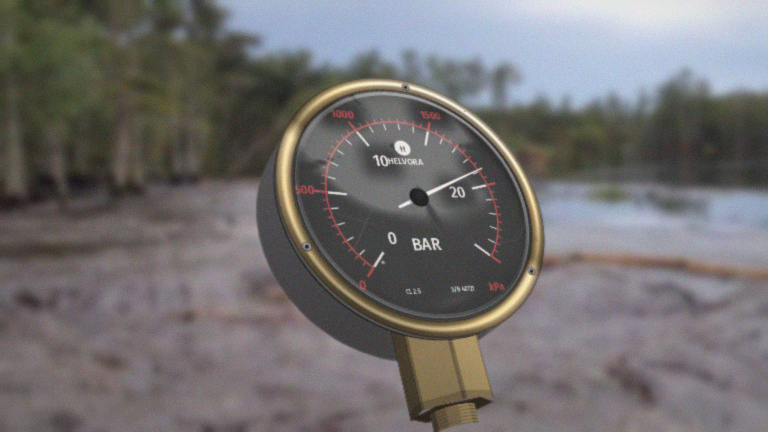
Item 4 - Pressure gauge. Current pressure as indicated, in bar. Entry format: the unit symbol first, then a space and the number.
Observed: bar 19
